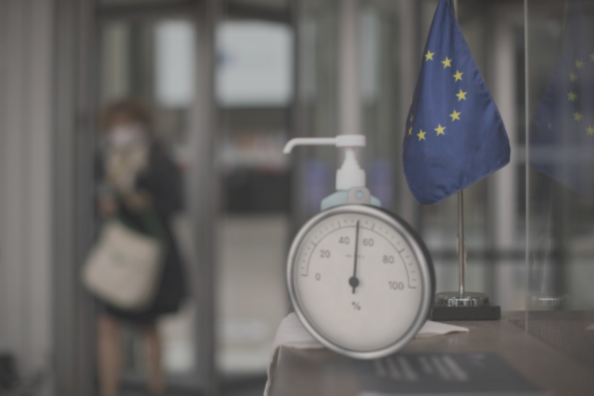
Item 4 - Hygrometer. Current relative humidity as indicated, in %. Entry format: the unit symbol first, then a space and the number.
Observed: % 52
